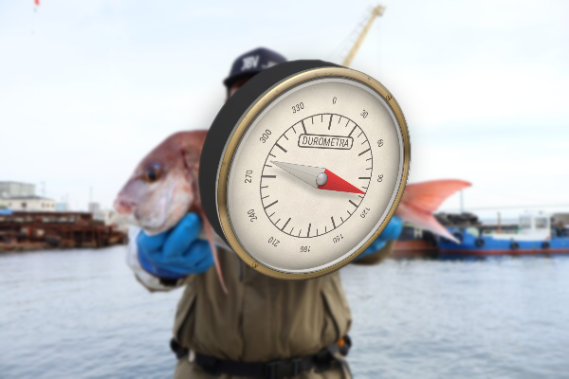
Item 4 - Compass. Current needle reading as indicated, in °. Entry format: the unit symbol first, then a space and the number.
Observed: ° 105
